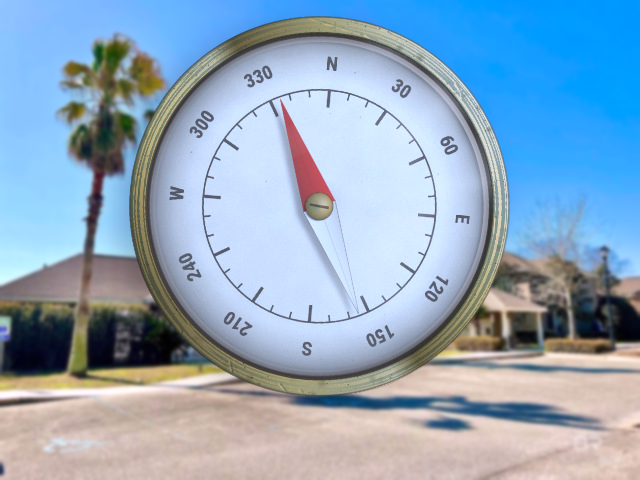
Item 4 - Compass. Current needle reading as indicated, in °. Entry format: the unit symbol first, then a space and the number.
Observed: ° 335
